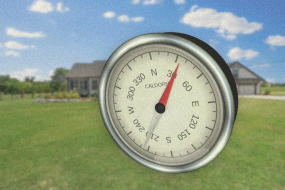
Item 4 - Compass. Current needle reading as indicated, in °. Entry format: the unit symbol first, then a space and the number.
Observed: ° 35
